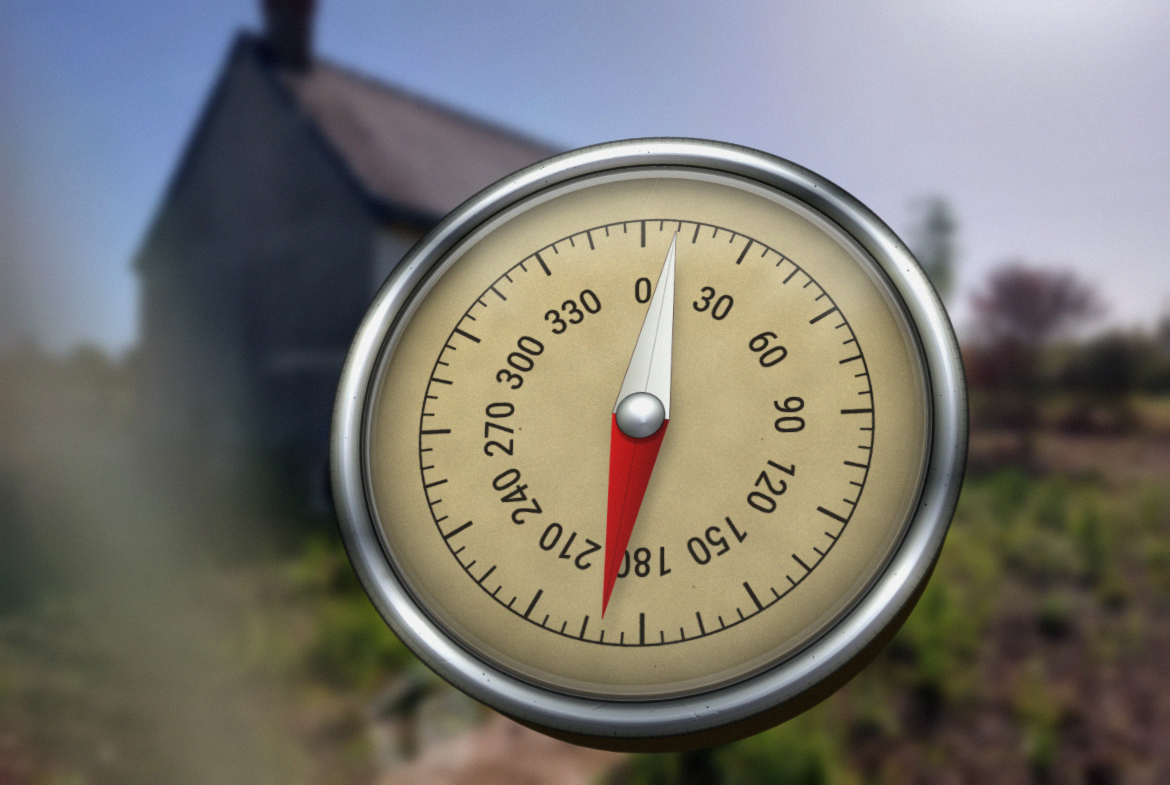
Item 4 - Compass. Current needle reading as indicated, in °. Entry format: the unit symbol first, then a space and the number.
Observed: ° 190
